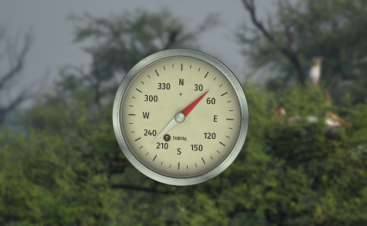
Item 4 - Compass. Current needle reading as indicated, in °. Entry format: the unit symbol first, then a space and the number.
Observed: ° 45
